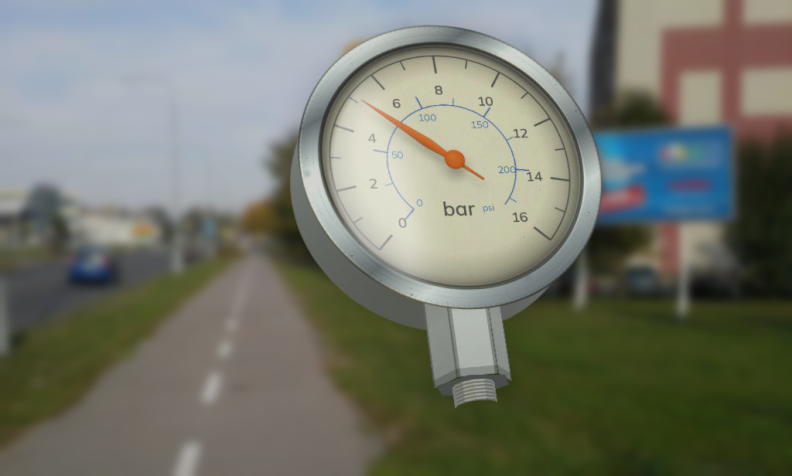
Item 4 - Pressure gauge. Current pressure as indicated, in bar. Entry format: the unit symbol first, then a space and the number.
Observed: bar 5
